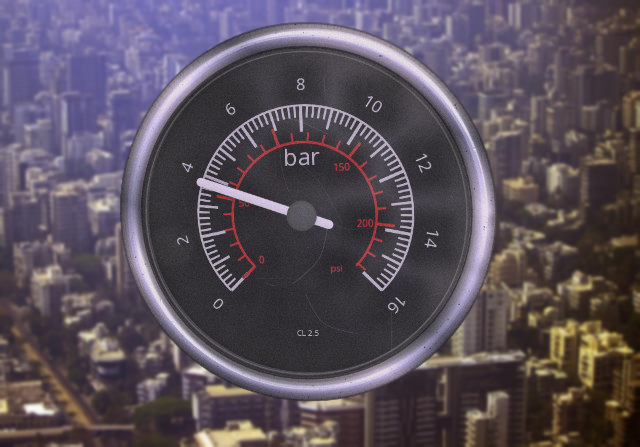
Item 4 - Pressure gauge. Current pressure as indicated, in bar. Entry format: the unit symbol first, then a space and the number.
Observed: bar 3.8
